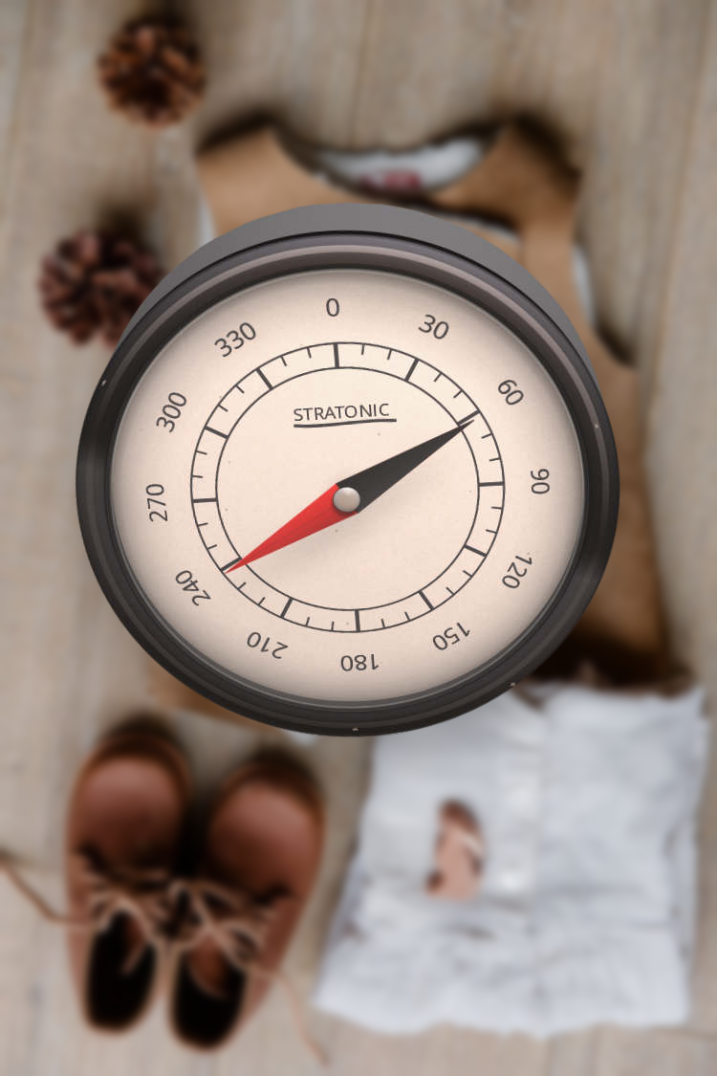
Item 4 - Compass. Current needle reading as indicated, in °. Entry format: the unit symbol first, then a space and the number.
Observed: ° 240
